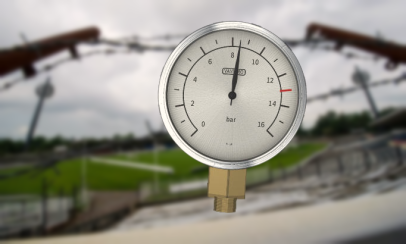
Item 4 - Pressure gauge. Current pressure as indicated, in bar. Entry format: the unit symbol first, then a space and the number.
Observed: bar 8.5
